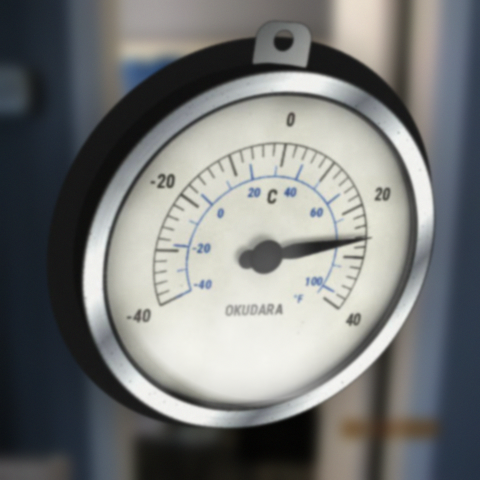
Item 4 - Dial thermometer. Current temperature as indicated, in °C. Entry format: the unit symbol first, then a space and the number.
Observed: °C 26
